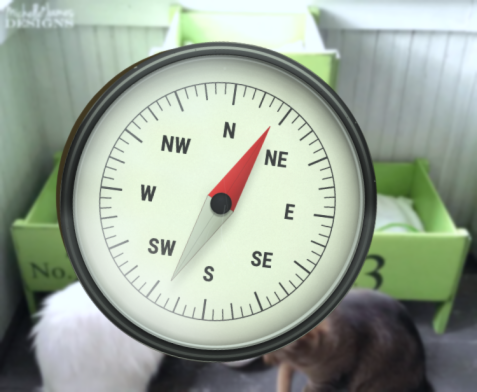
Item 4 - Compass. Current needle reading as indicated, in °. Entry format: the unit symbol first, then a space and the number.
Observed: ° 25
